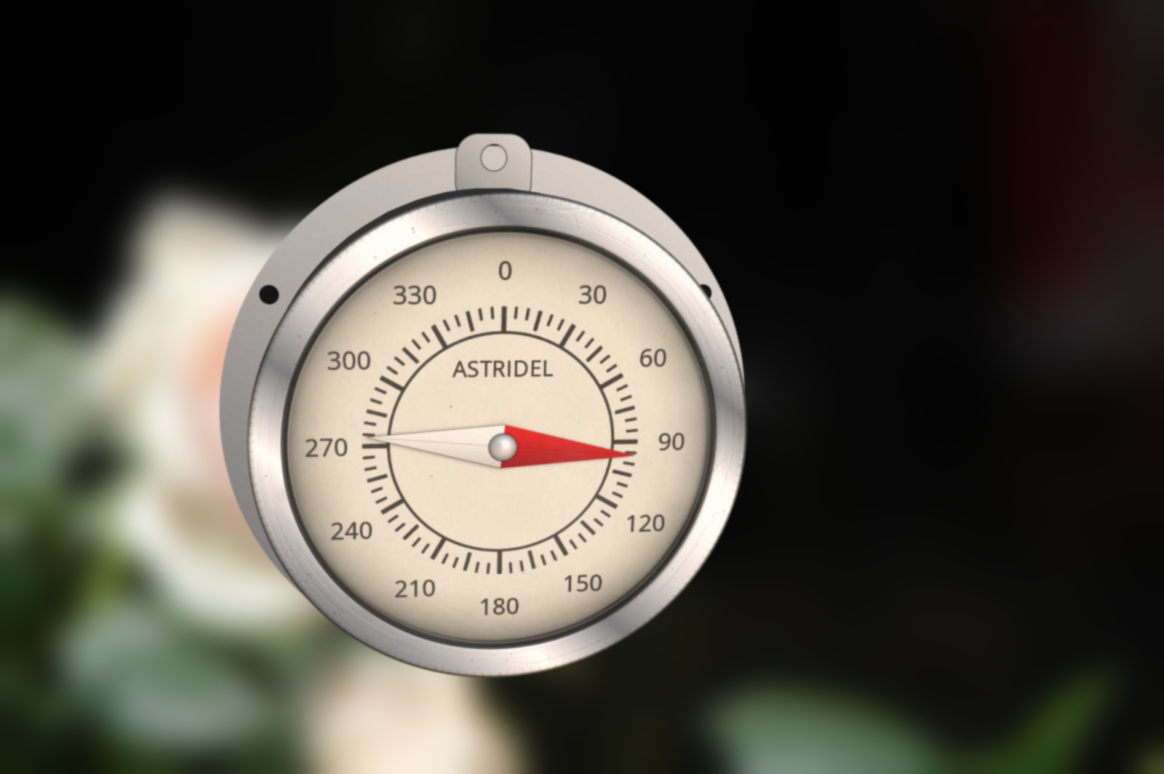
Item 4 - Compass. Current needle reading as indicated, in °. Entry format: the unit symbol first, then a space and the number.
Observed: ° 95
